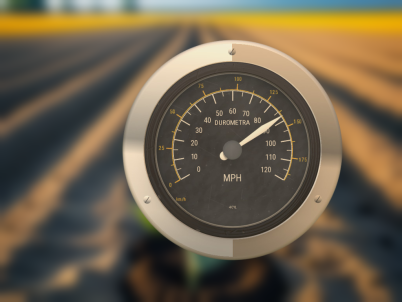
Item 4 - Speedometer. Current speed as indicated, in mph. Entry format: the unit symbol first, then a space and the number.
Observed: mph 87.5
